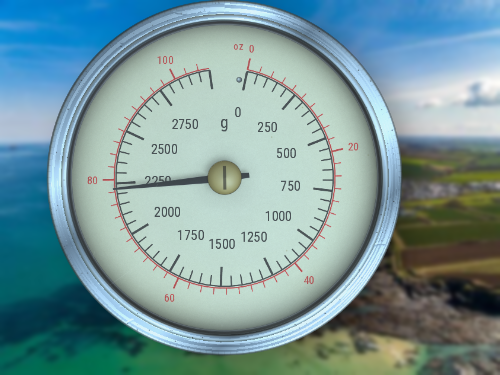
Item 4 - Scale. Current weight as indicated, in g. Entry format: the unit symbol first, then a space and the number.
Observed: g 2225
